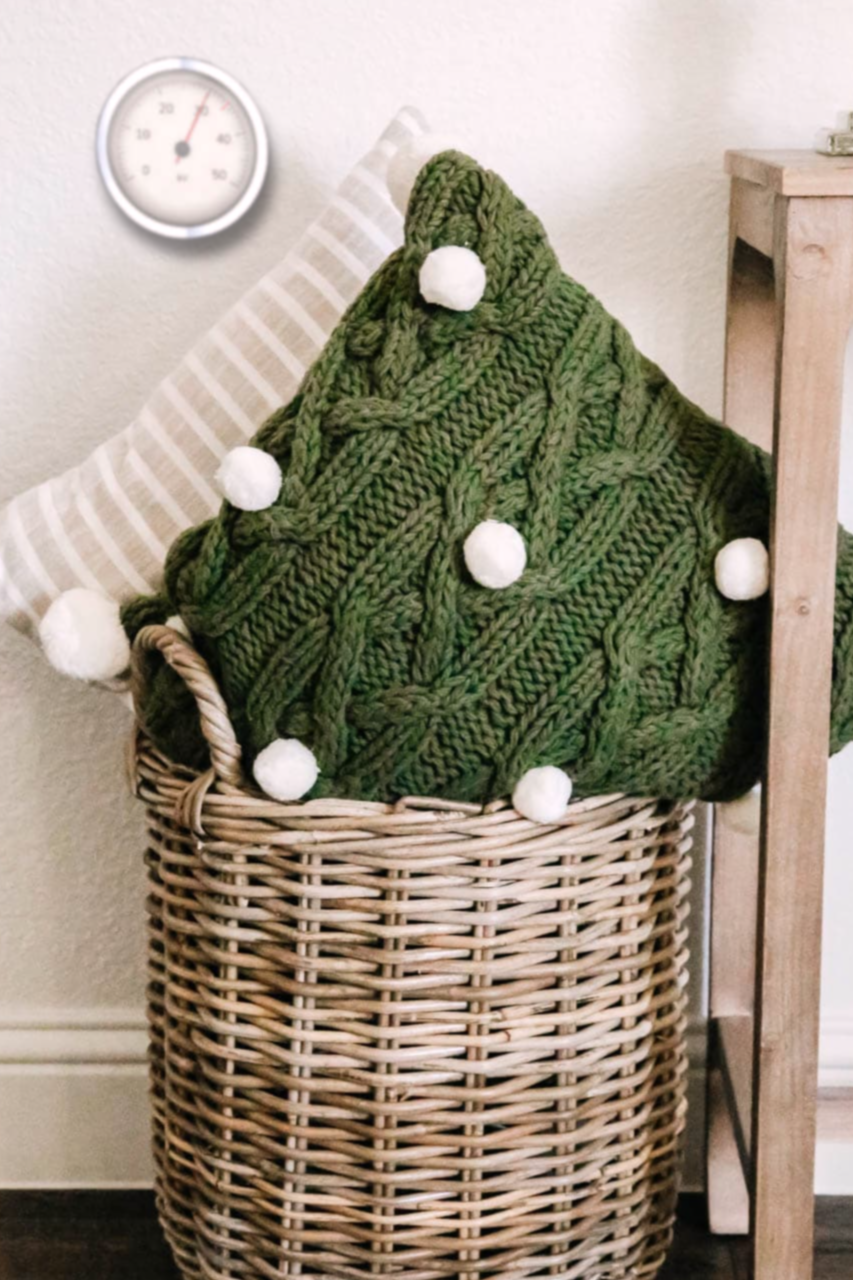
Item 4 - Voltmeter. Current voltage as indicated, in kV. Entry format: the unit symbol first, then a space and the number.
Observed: kV 30
